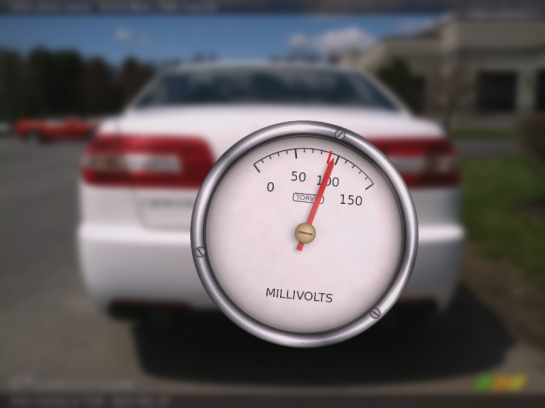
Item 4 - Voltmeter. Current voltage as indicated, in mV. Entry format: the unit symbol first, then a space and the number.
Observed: mV 95
